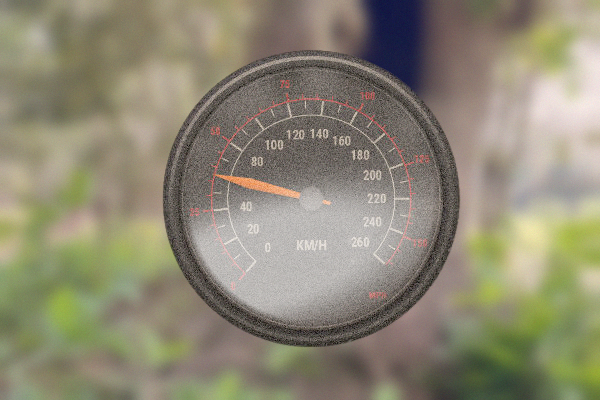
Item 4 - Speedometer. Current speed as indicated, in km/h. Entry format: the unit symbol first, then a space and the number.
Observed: km/h 60
